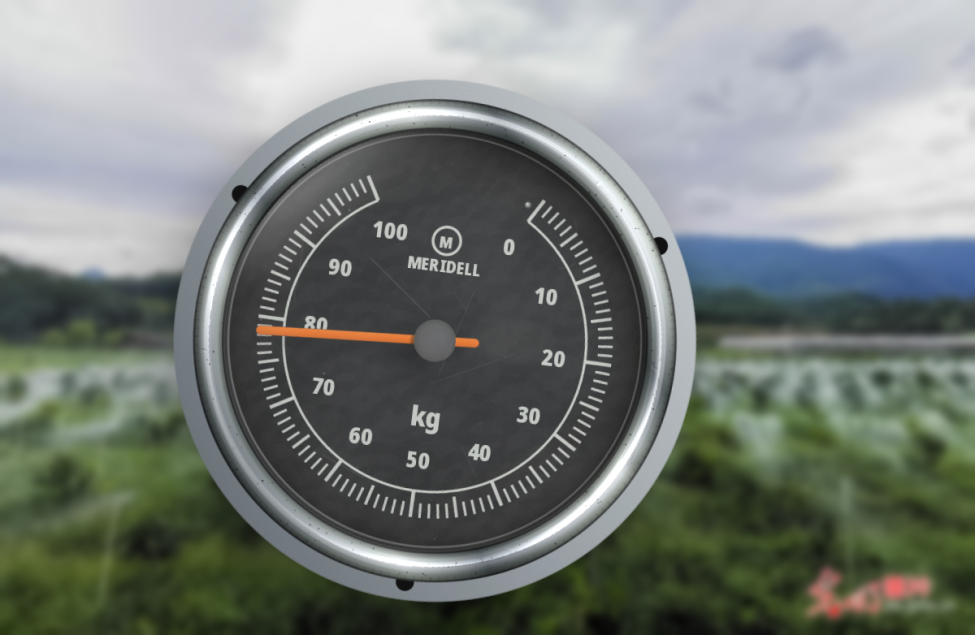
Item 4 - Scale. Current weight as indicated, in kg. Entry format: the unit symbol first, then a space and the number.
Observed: kg 78.5
